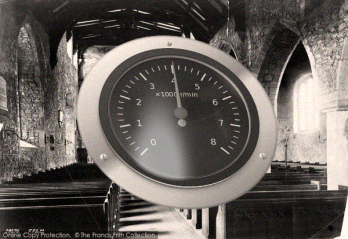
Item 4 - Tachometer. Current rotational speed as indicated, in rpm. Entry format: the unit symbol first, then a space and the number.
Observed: rpm 4000
